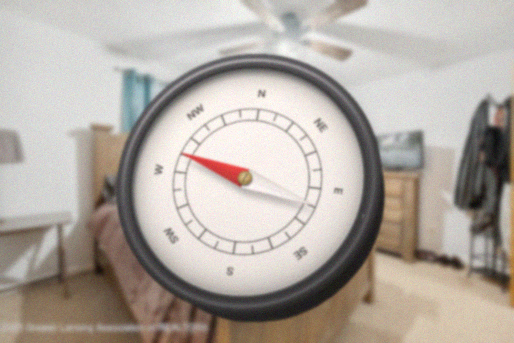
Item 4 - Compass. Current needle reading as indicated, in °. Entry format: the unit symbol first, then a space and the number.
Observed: ° 285
